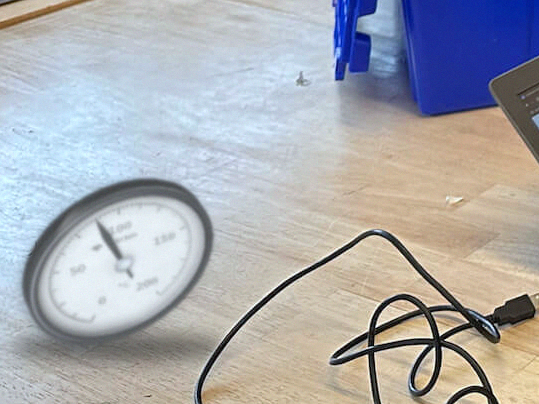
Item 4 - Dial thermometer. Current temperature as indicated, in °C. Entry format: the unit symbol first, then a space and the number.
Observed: °C 87.5
